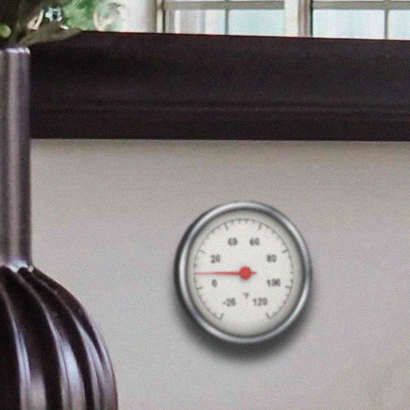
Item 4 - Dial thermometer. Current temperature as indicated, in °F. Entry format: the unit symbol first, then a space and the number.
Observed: °F 8
